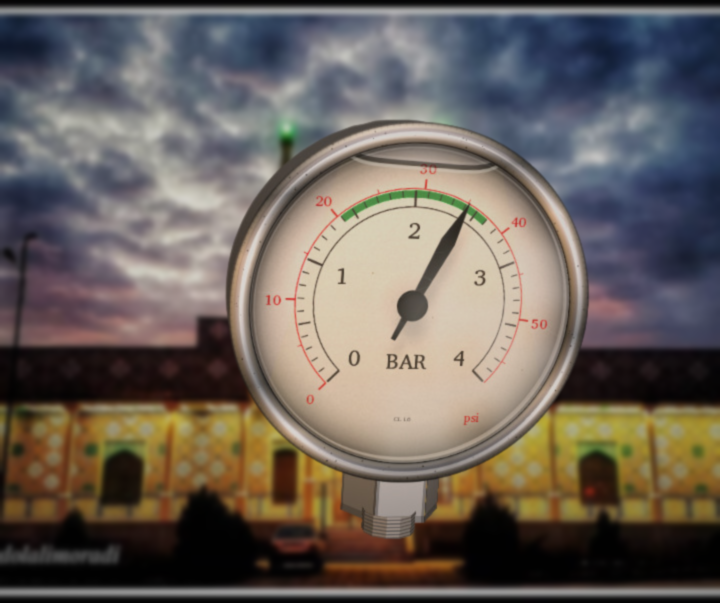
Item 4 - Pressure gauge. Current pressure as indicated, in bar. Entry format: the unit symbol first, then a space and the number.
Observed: bar 2.4
